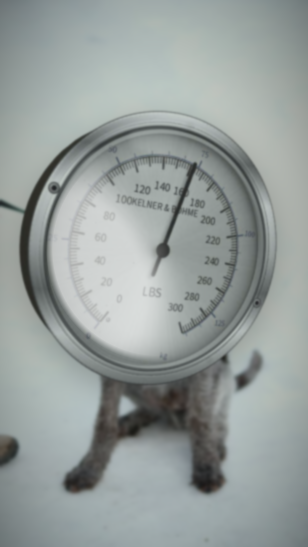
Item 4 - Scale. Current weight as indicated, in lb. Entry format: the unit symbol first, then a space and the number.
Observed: lb 160
